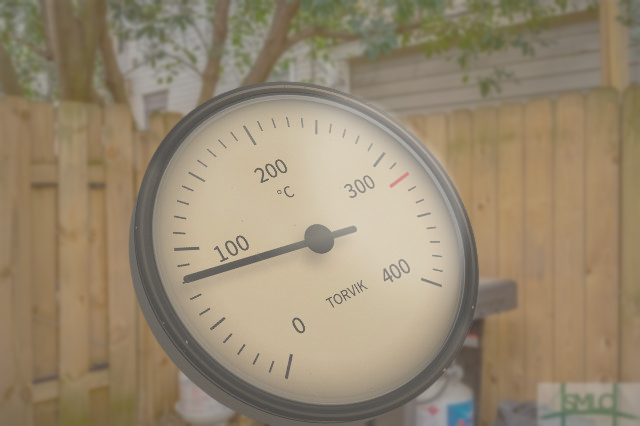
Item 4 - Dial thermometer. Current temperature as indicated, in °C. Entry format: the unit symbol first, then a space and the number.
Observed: °C 80
